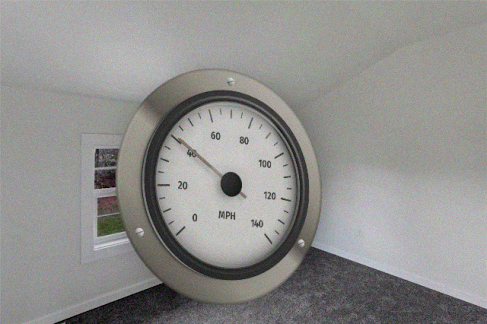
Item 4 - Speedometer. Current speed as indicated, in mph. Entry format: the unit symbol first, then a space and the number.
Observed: mph 40
